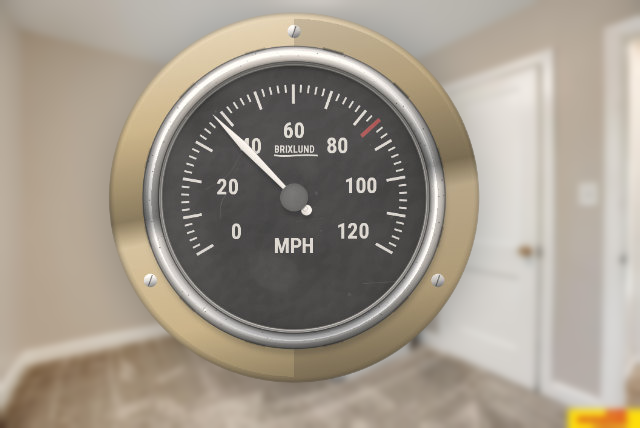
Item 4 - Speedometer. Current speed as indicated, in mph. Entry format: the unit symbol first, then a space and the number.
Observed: mph 38
